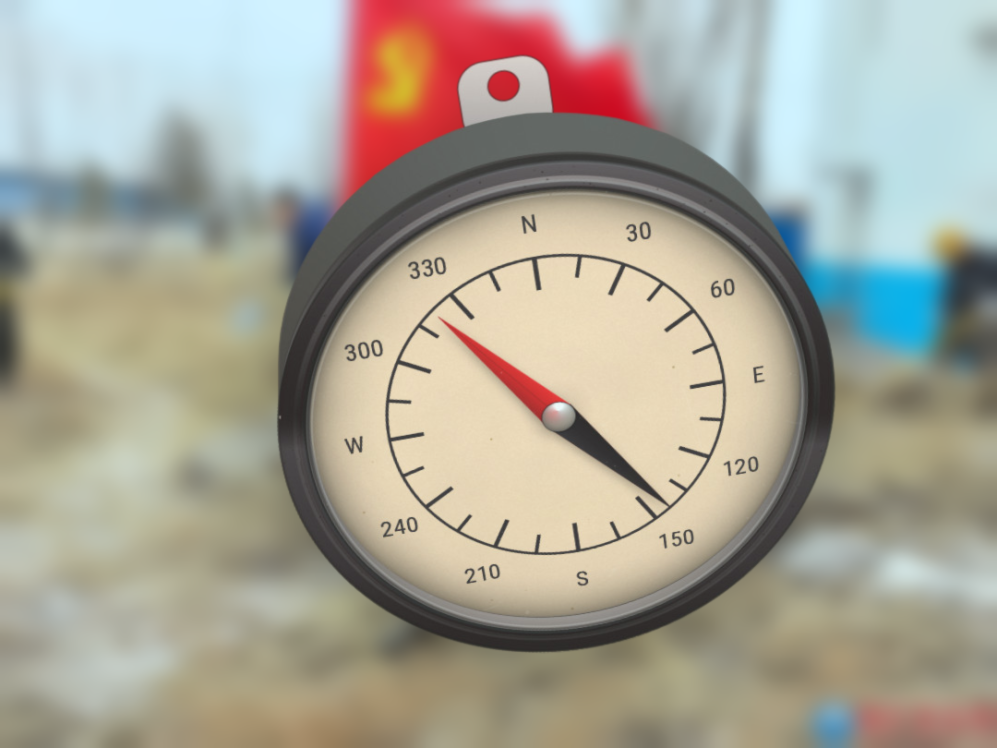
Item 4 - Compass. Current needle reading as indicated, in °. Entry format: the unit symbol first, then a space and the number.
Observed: ° 322.5
